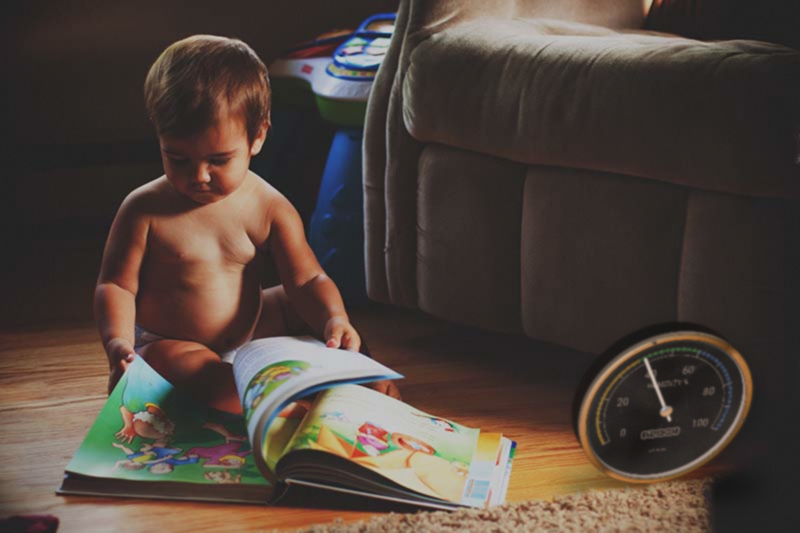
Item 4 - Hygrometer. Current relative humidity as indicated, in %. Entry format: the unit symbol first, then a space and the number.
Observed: % 40
